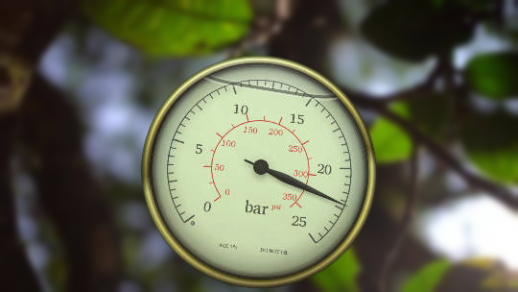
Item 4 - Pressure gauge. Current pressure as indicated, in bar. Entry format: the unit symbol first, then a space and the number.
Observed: bar 22.25
